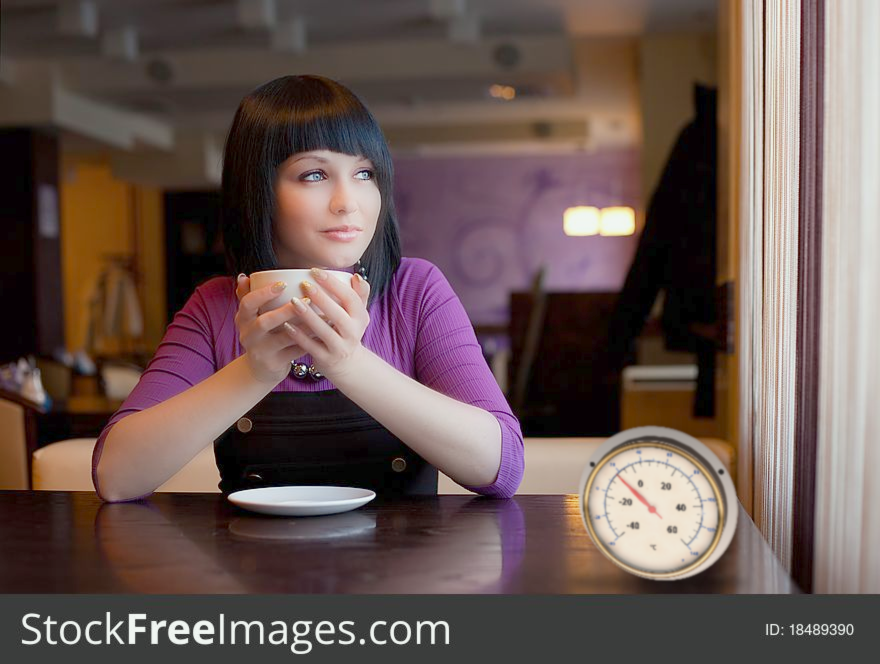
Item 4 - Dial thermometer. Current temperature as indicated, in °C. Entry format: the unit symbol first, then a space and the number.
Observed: °C -8
